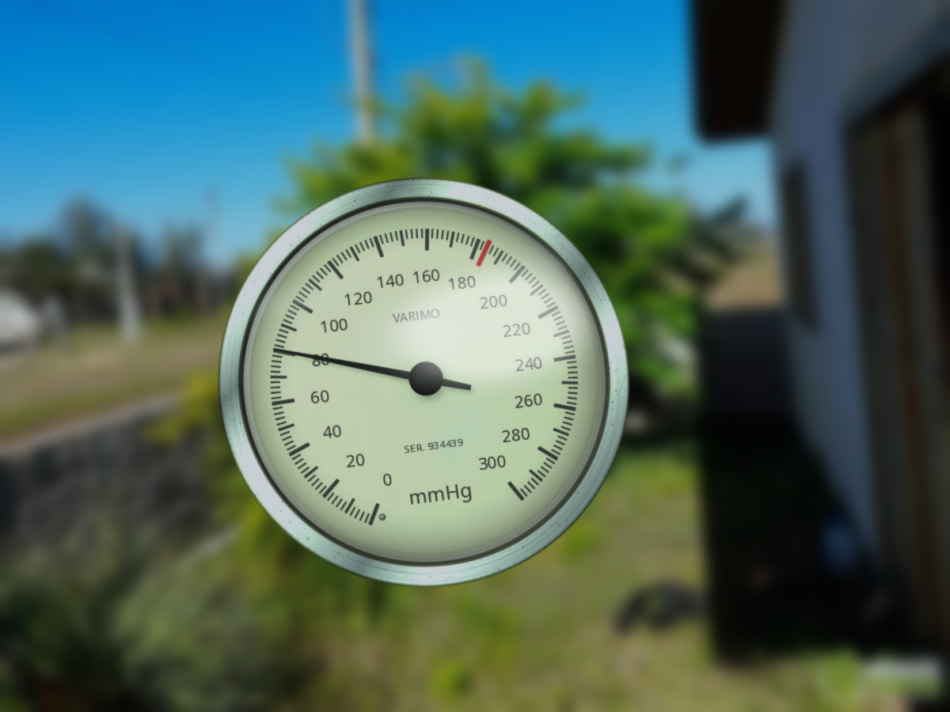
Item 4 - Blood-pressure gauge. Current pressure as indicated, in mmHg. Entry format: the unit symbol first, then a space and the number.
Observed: mmHg 80
